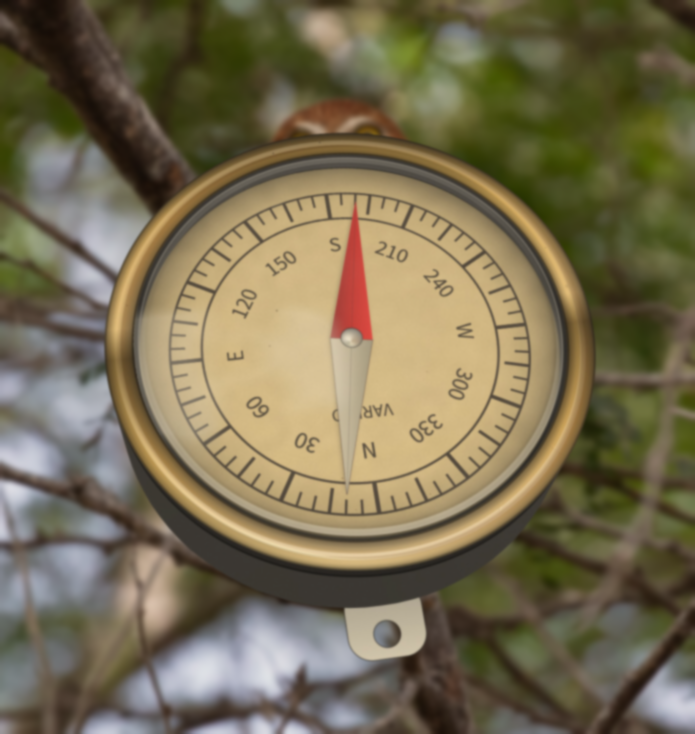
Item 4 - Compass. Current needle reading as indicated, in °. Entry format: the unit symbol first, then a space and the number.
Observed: ° 190
